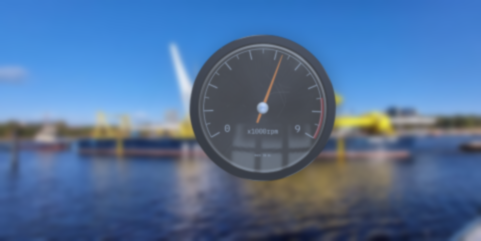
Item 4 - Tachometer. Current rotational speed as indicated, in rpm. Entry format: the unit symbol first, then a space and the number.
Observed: rpm 5250
